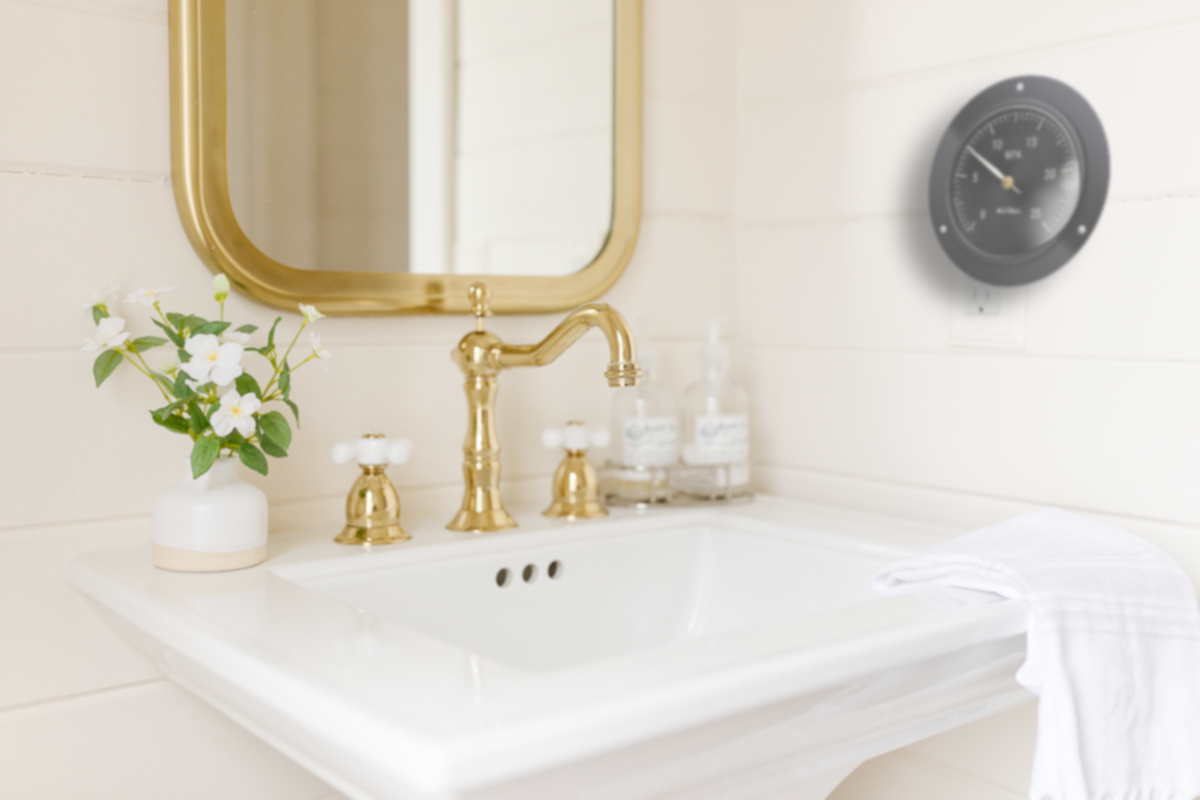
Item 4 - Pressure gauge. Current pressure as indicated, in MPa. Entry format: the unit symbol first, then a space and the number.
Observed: MPa 7.5
